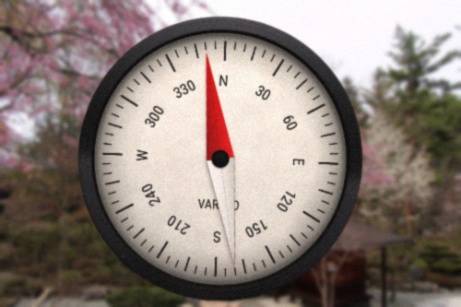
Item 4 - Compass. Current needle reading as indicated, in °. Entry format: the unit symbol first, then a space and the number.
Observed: ° 350
